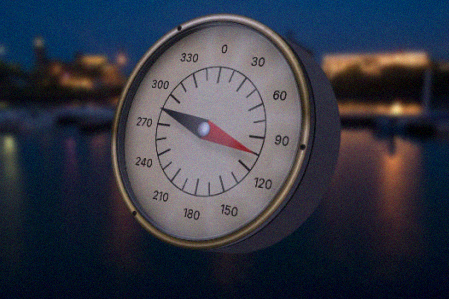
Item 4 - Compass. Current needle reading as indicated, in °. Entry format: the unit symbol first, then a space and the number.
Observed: ° 105
